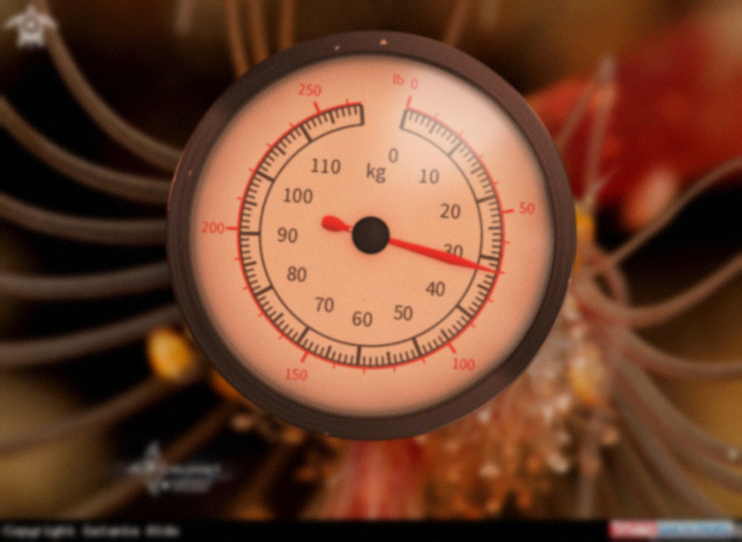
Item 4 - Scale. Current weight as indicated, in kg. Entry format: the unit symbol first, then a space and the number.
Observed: kg 32
